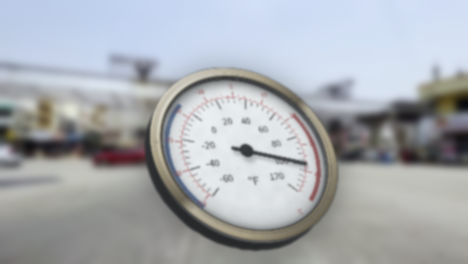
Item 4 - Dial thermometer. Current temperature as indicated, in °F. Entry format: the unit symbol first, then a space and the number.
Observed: °F 100
